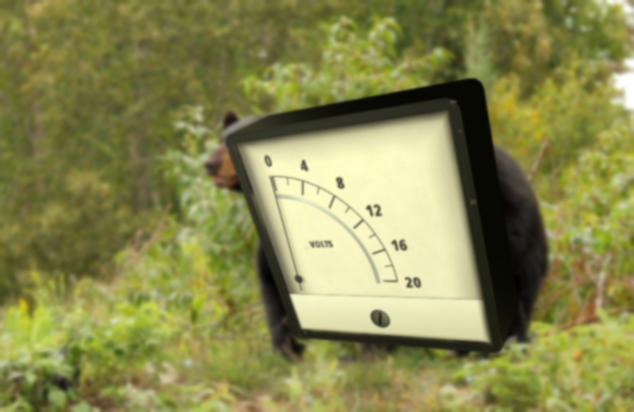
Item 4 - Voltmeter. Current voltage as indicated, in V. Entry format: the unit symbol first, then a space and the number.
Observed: V 0
